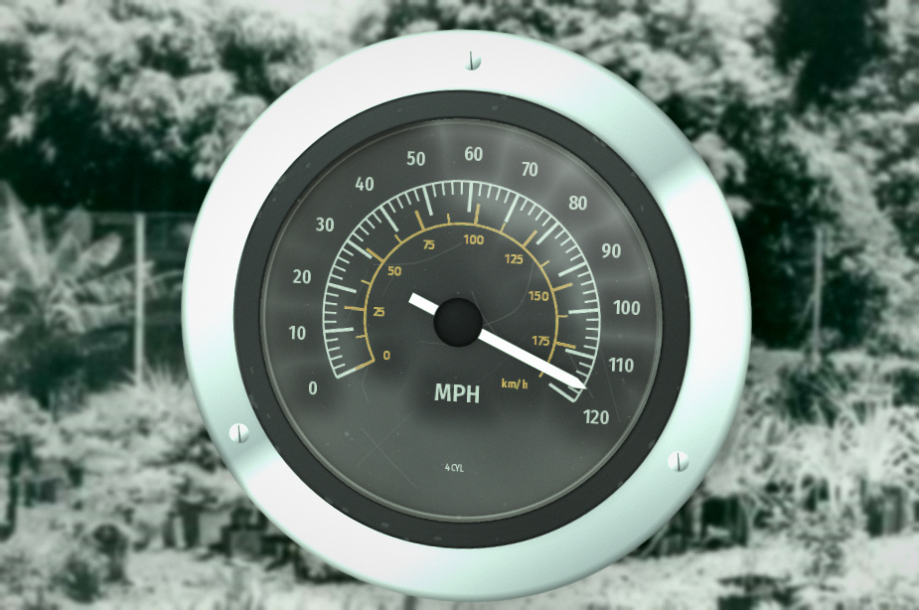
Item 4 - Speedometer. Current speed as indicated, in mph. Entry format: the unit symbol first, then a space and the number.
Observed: mph 116
